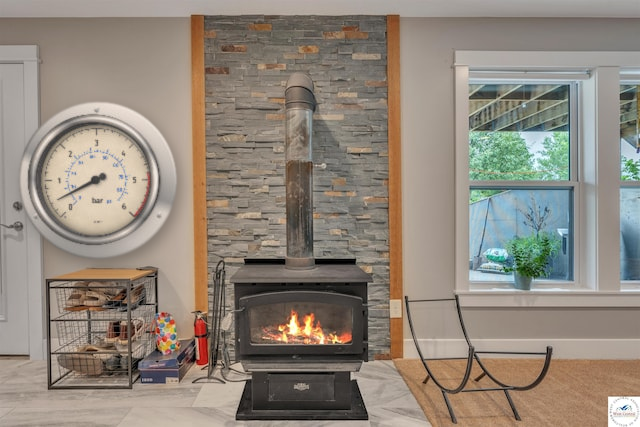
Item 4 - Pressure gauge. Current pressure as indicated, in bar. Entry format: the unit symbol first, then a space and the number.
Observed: bar 0.4
